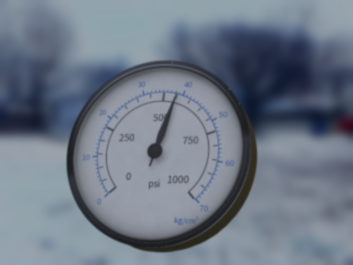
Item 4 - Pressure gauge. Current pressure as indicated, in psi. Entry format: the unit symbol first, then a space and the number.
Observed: psi 550
